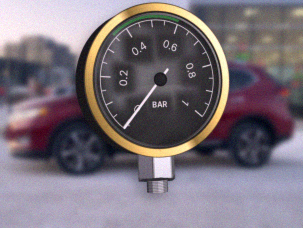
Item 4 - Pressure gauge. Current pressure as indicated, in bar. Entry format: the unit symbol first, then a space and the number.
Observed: bar 0
